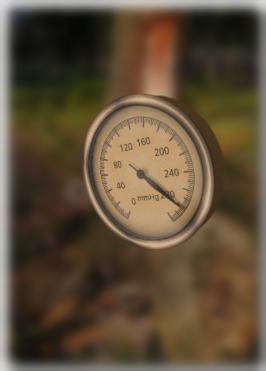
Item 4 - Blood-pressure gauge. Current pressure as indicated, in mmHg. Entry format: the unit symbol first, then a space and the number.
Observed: mmHg 280
